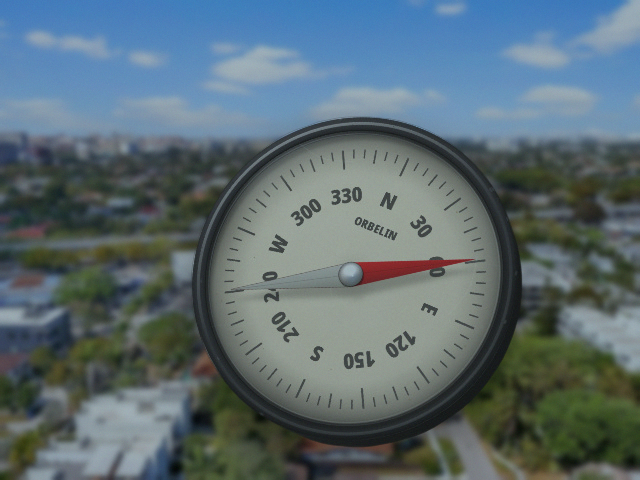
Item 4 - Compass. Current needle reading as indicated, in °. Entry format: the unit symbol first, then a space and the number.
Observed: ° 60
